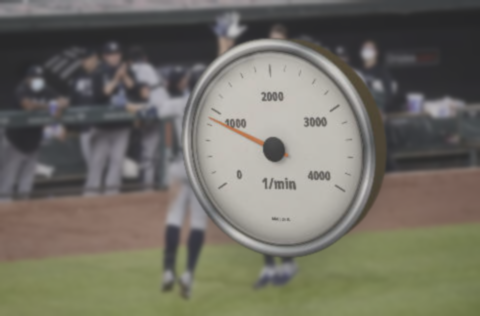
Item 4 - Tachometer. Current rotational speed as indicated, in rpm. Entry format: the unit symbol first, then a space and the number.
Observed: rpm 900
